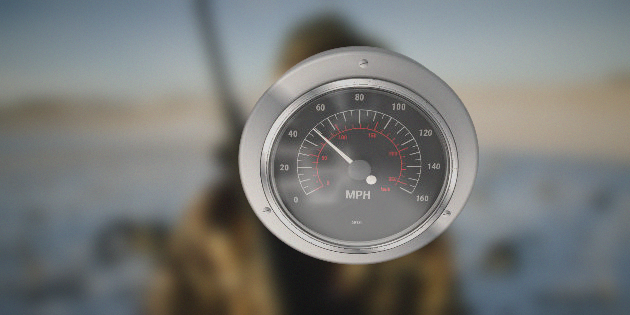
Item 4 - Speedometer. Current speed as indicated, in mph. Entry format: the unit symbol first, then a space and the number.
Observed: mph 50
